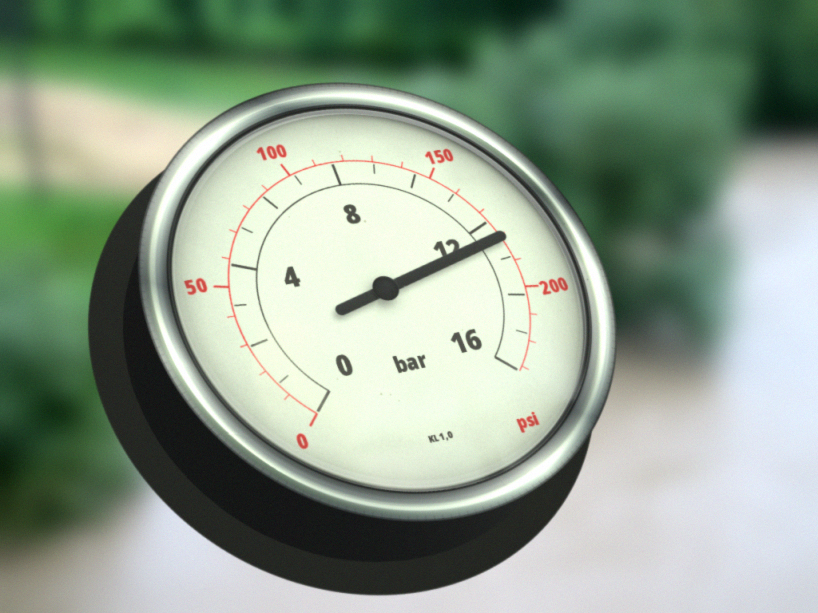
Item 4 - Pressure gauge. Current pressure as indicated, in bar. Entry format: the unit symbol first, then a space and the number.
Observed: bar 12.5
